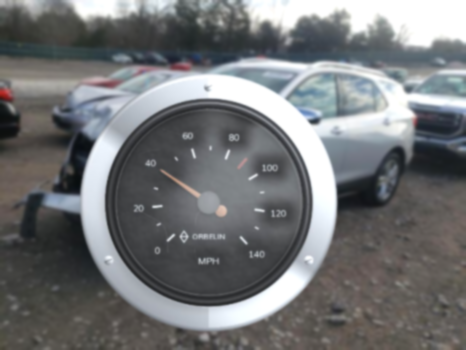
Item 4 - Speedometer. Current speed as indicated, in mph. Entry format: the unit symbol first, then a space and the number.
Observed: mph 40
